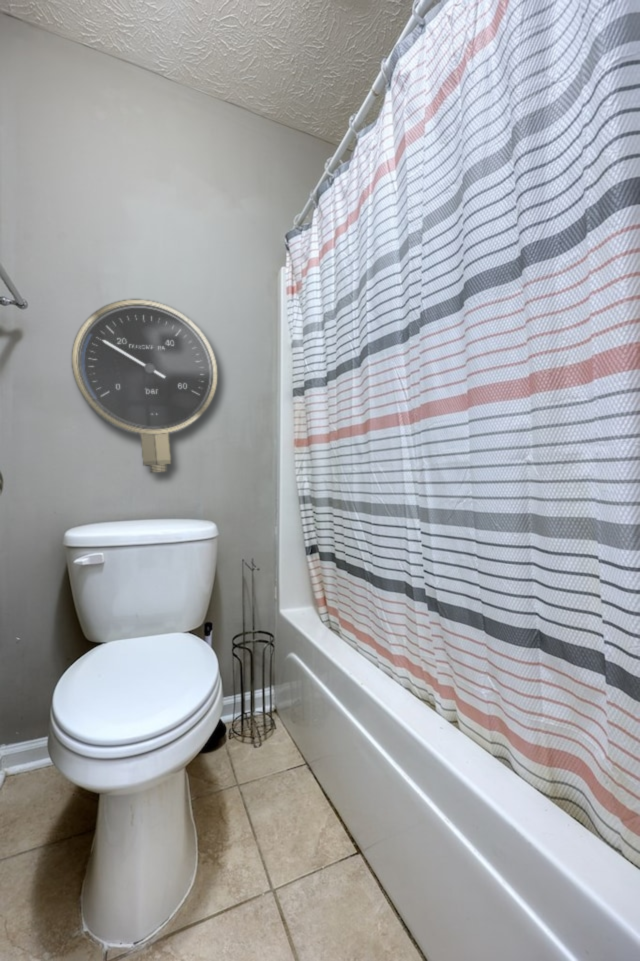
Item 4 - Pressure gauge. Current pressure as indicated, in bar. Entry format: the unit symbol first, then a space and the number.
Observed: bar 16
